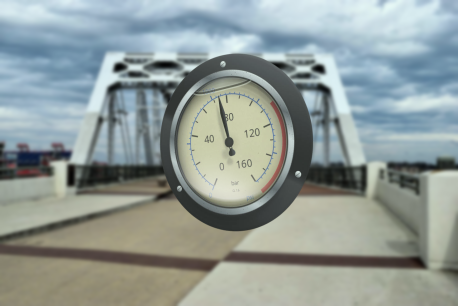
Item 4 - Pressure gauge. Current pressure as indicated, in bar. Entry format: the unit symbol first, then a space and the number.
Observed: bar 75
